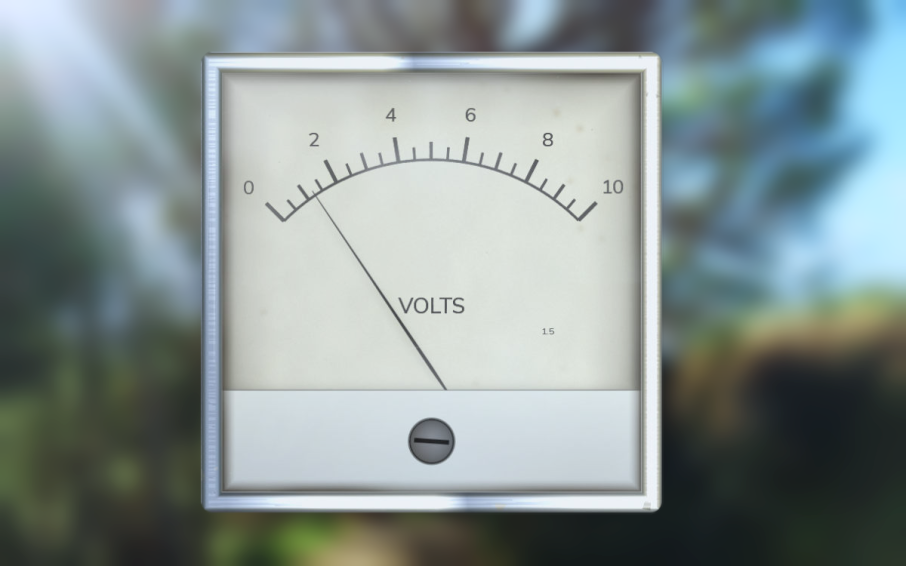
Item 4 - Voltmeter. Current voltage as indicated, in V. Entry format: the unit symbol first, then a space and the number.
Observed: V 1.25
